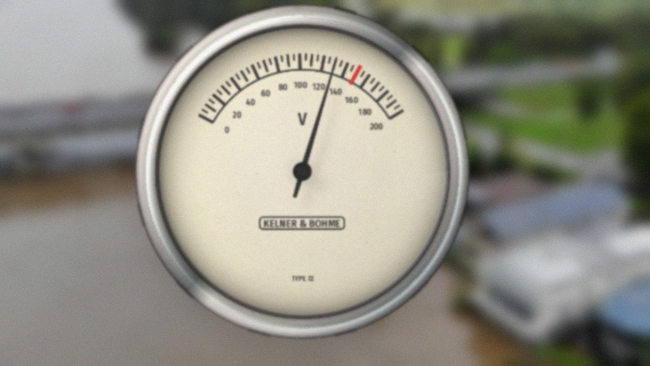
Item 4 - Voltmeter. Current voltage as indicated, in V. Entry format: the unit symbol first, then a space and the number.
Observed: V 130
